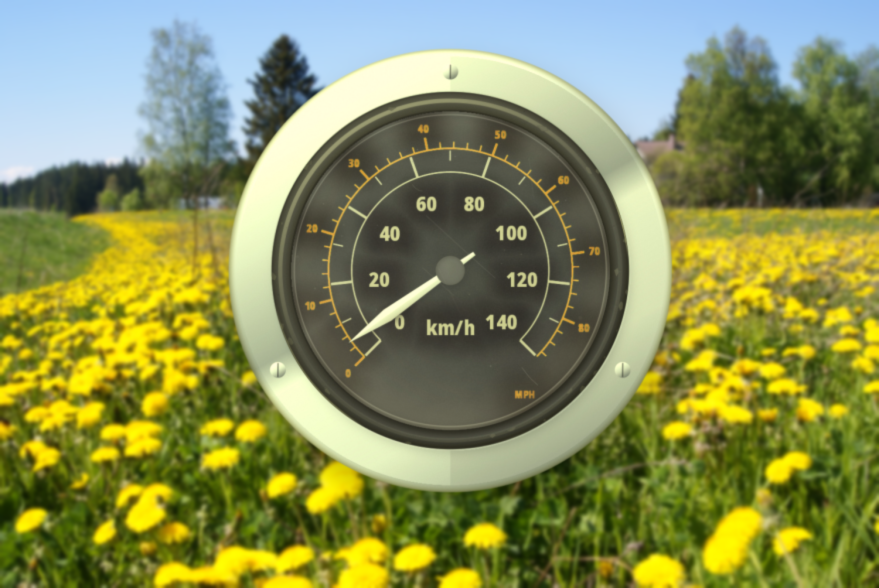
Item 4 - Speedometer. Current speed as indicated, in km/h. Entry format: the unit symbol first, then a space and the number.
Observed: km/h 5
